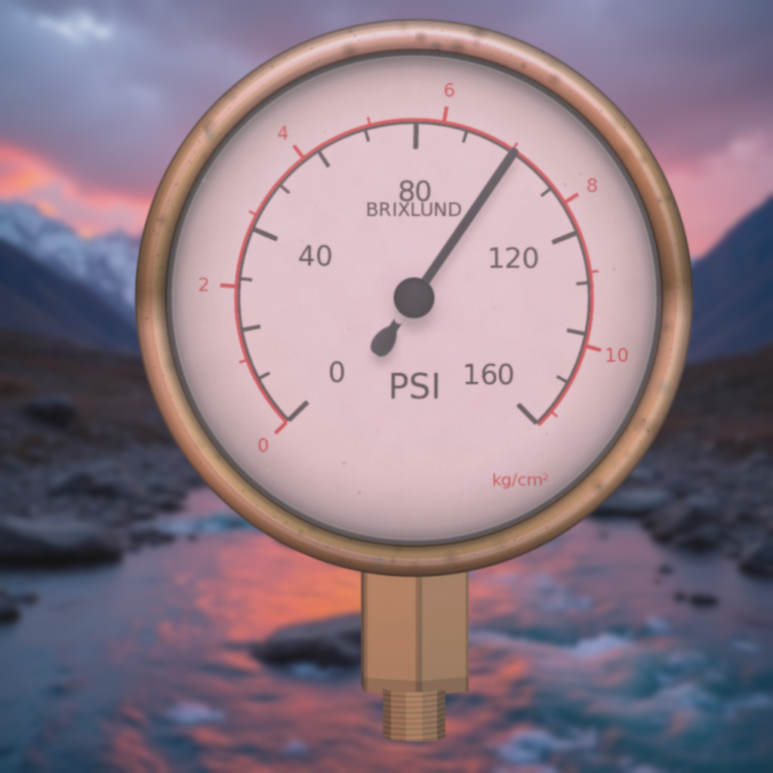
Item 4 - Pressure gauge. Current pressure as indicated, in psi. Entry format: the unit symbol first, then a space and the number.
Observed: psi 100
